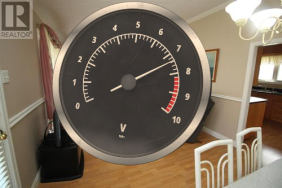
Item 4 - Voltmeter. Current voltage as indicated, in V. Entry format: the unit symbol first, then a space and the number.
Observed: V 7.4
